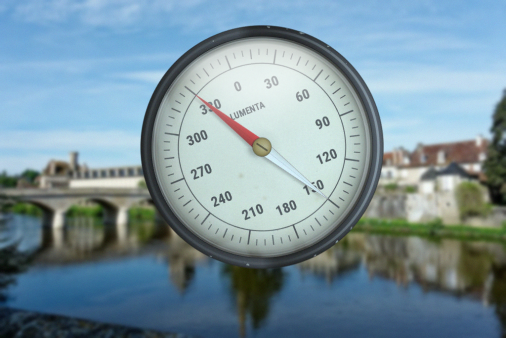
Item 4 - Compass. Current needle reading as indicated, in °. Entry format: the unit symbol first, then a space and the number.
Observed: ° 330
